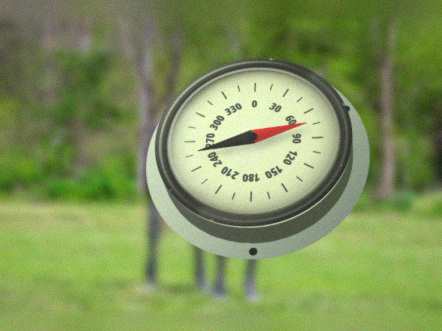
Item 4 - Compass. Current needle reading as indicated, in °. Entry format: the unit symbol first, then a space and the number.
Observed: ° 75
